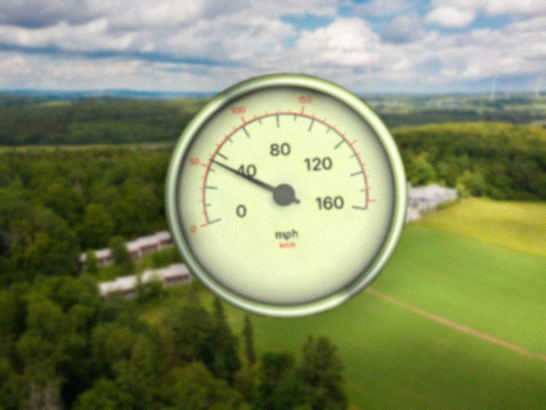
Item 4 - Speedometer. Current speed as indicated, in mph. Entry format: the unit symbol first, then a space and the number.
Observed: mph 35
